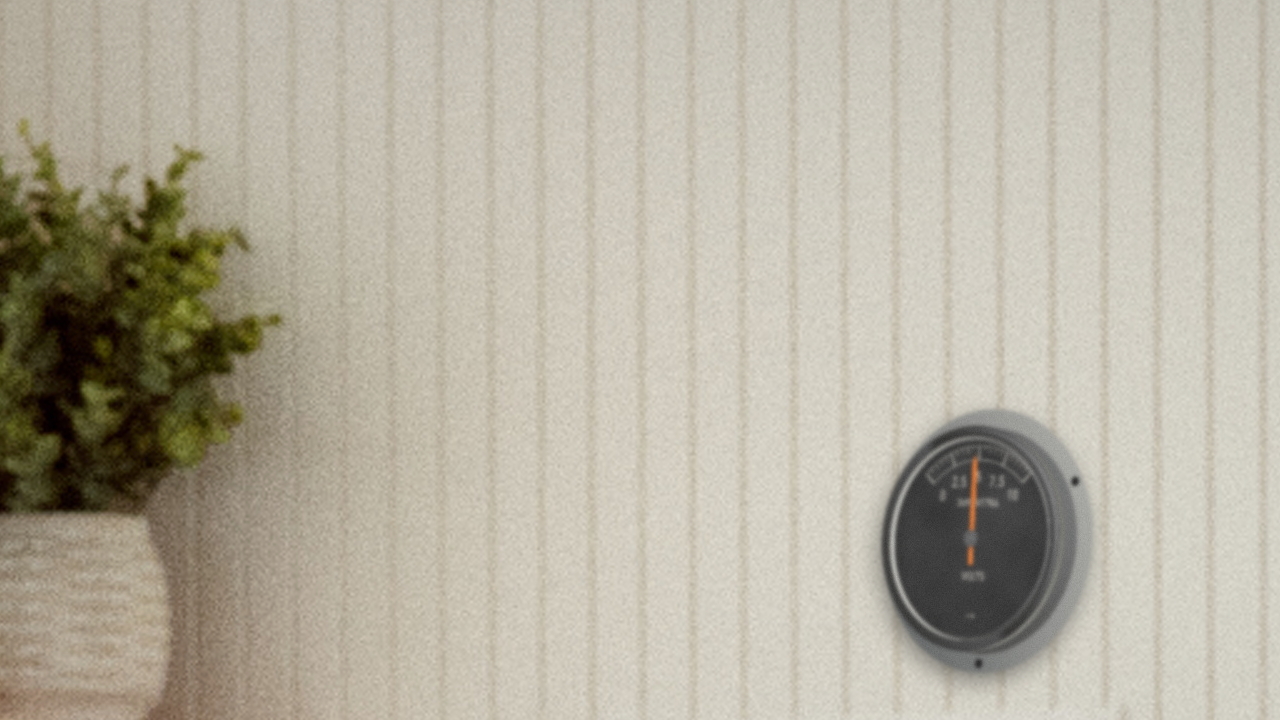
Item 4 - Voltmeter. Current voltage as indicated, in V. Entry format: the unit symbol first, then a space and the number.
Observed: V 5
